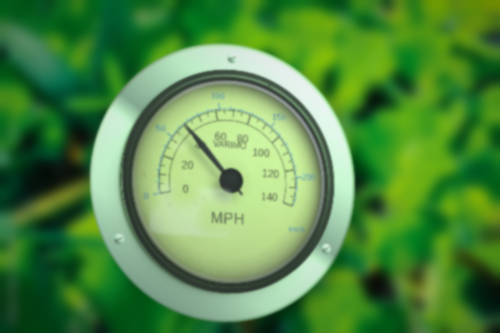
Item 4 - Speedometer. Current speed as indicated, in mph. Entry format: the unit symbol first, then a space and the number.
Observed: mph 40
